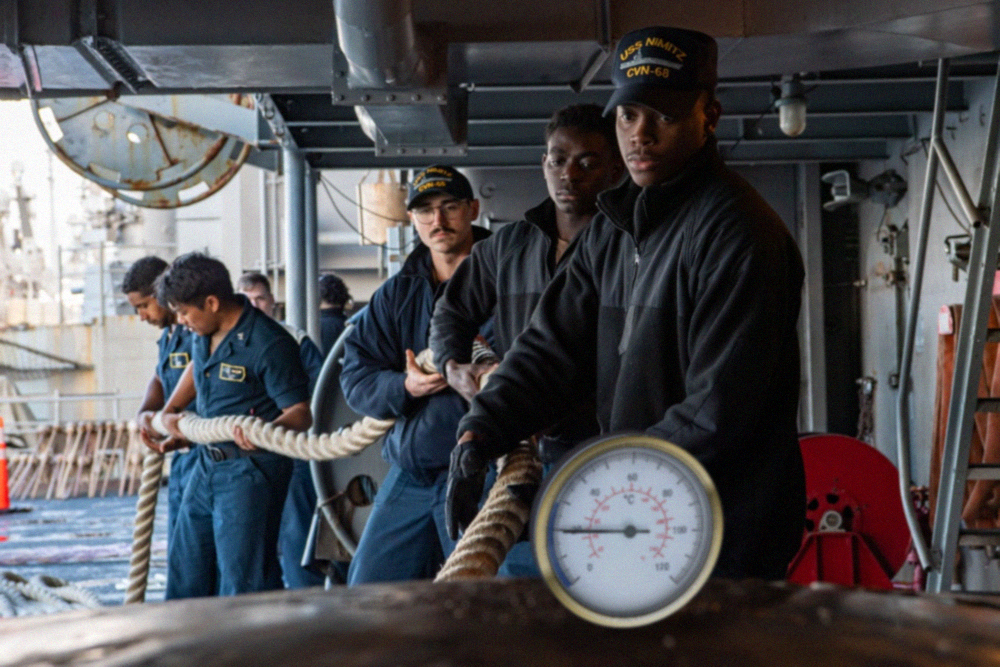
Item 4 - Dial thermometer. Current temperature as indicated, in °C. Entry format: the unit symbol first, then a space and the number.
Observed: °C 20
